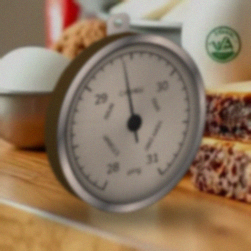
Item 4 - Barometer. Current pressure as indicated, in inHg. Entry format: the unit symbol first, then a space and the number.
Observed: inHg 29.4
